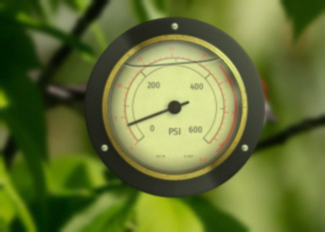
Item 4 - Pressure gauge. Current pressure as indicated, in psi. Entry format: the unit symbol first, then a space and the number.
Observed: psi 50
